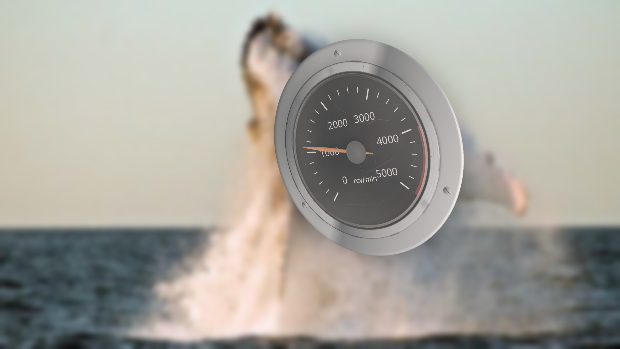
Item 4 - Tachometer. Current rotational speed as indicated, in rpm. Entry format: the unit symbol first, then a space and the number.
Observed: rpm 1100
